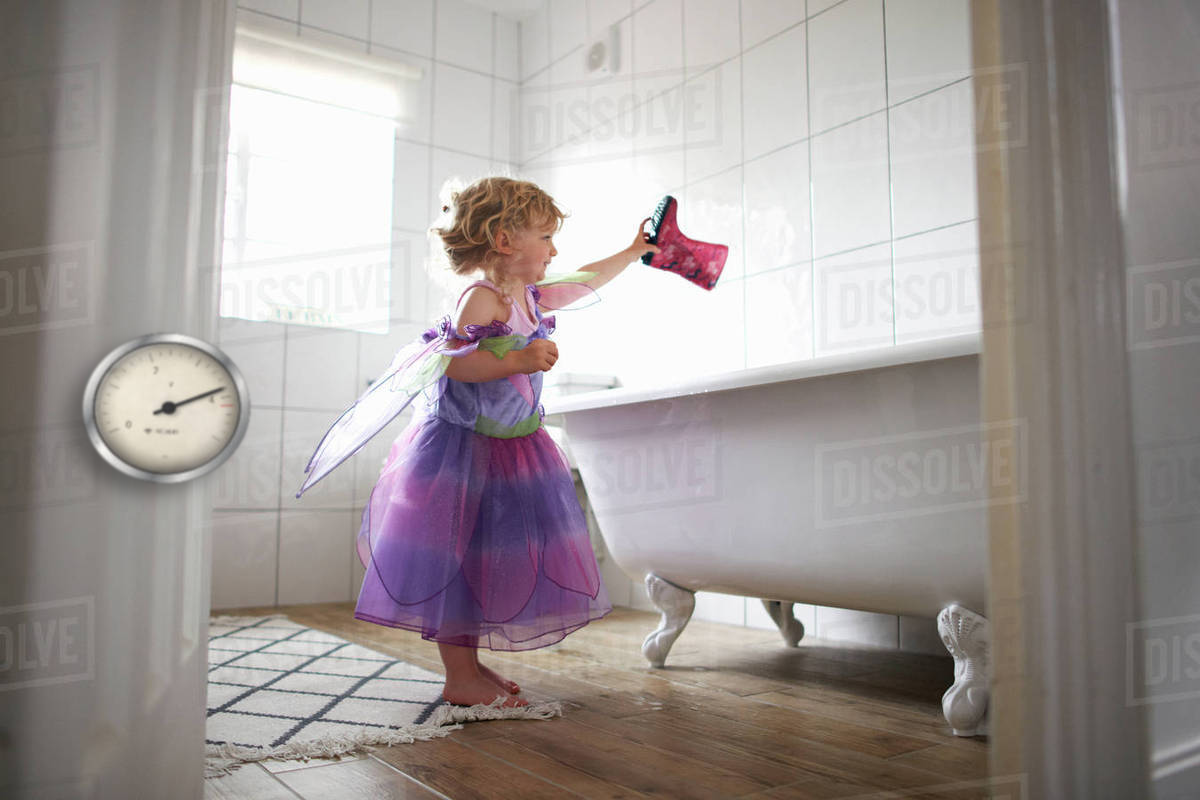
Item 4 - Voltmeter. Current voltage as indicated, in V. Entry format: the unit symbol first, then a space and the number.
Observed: V 3.8
